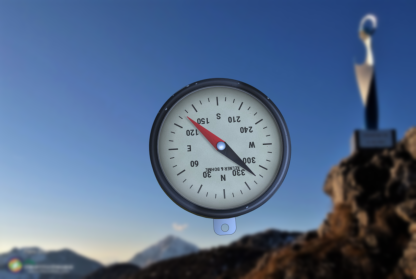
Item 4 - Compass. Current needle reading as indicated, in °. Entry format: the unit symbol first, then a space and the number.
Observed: ° 135
